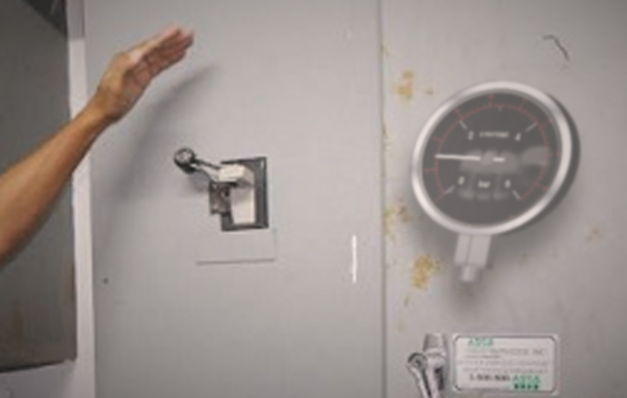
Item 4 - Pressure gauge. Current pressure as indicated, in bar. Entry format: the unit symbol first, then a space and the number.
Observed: bar 1
